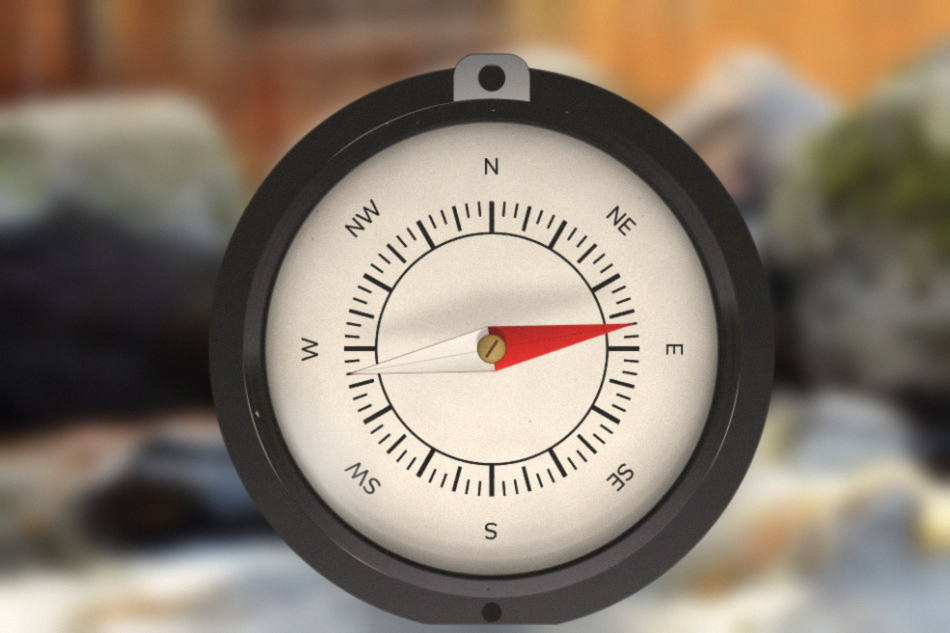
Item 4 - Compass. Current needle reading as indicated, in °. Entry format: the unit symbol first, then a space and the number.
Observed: ° 80
